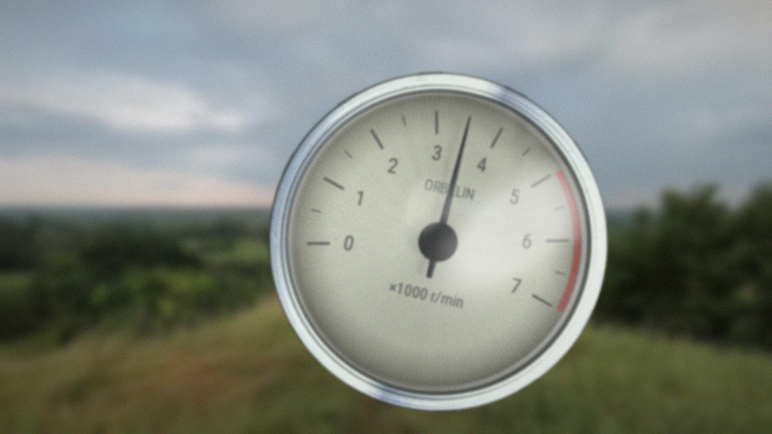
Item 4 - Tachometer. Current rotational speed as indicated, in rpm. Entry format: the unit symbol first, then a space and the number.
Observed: rpm 3500
